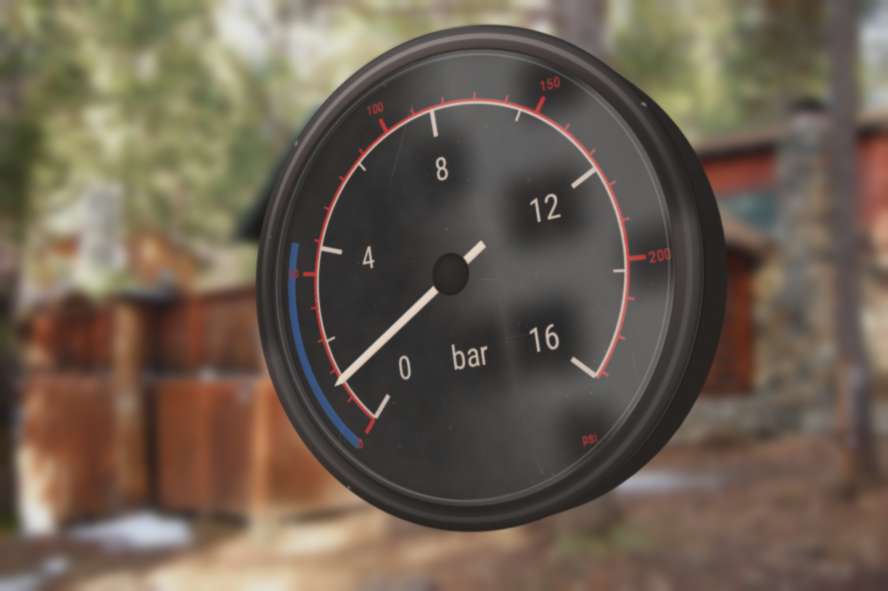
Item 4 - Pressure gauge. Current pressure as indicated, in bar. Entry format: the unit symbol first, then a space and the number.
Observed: bar 1
